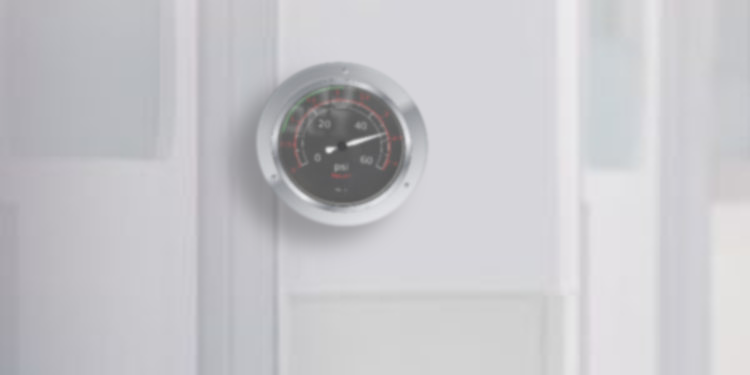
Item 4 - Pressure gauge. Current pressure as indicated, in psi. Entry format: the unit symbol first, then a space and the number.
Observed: psi 47.5
